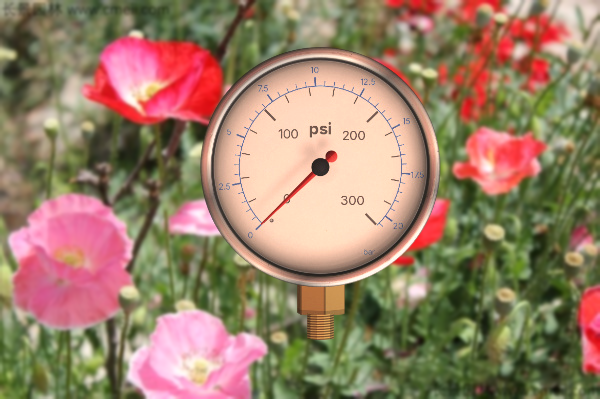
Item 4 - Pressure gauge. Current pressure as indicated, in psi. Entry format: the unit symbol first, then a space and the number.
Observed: psi 0
